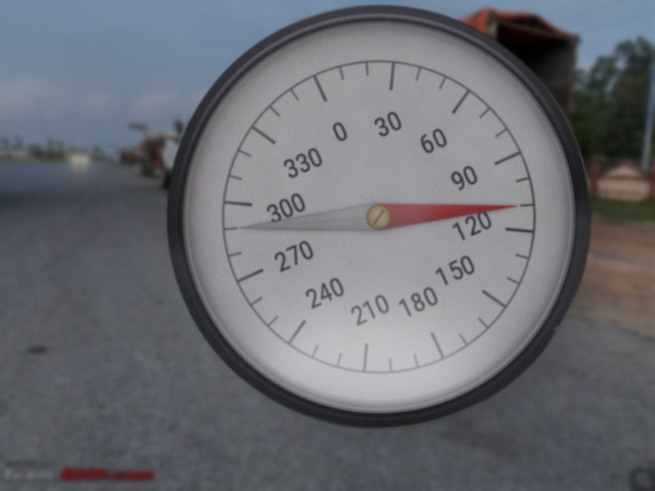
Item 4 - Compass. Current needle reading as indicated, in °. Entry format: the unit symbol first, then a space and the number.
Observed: ° 110
